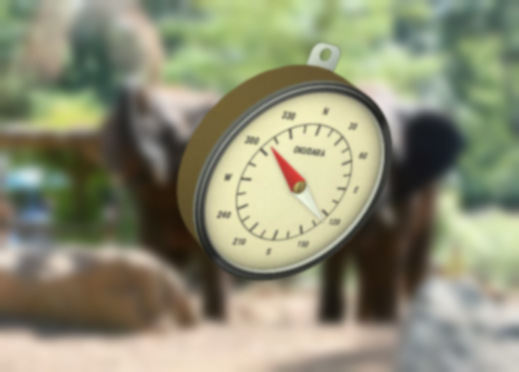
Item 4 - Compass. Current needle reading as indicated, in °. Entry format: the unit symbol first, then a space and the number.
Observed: ° 307.5
